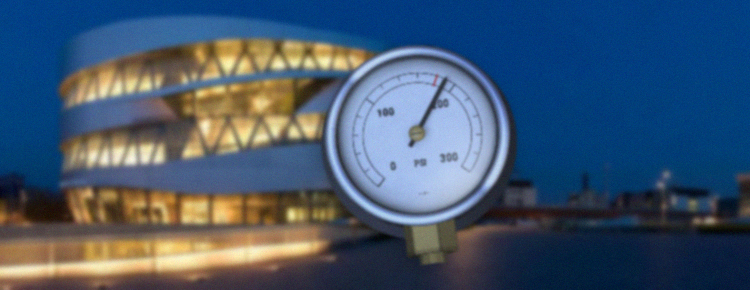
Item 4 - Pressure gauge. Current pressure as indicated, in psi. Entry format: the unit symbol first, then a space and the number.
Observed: psi 190
